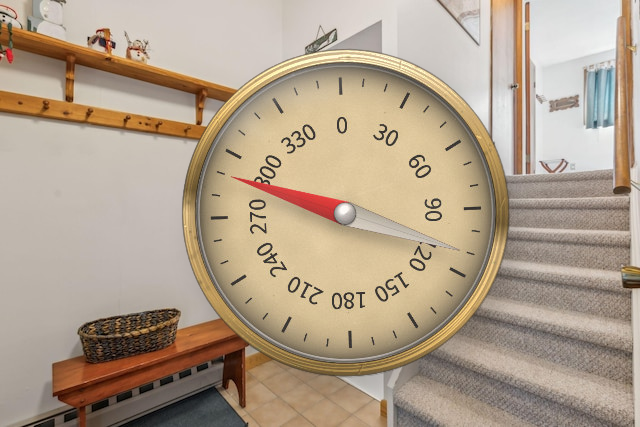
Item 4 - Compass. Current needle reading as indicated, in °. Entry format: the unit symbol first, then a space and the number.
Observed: ° 290
